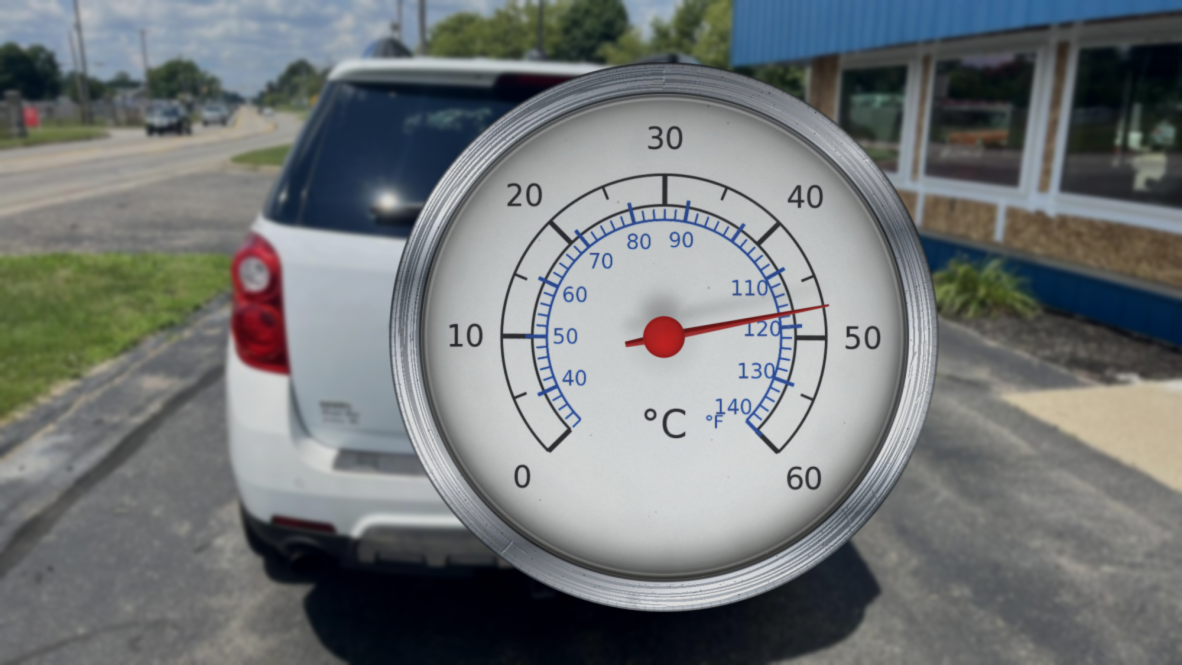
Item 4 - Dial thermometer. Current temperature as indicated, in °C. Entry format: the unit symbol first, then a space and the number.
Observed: °C 47.5
